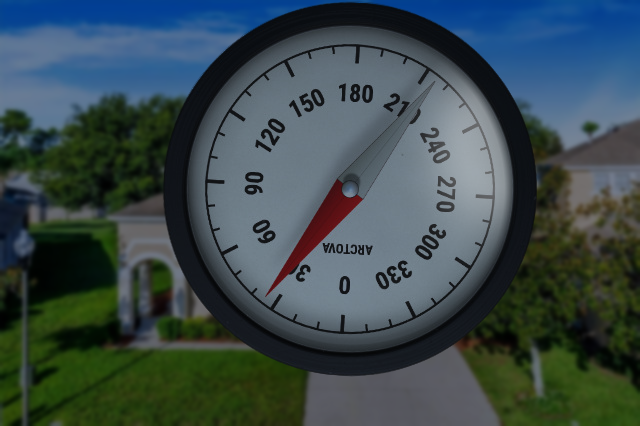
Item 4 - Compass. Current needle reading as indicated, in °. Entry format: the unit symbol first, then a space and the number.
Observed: ° 35
